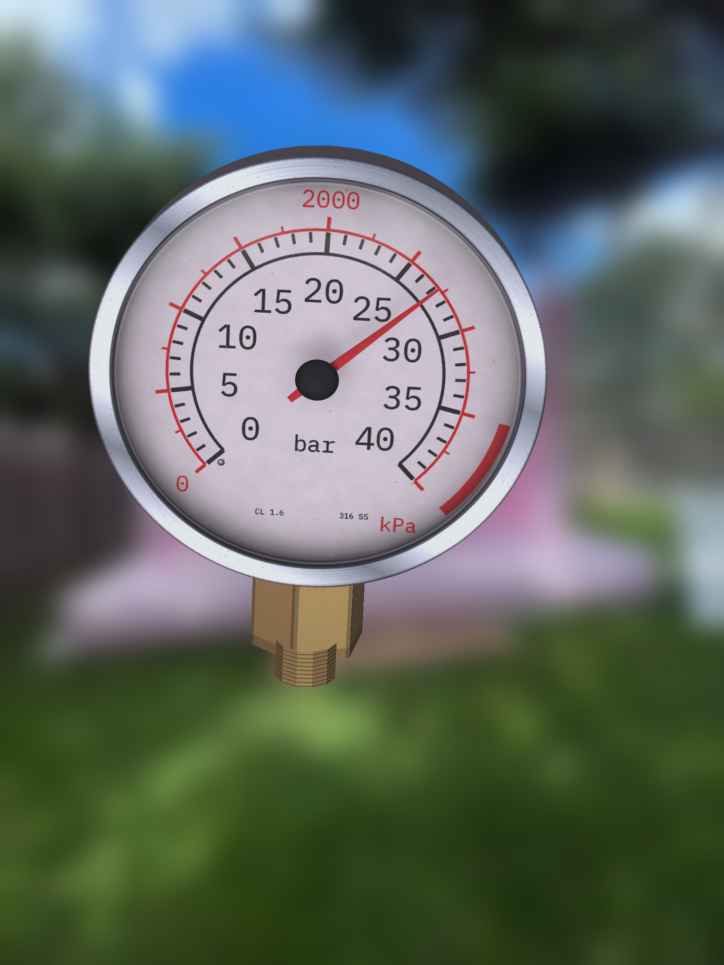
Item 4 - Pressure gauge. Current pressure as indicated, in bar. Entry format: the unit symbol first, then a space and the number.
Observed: bar 27
